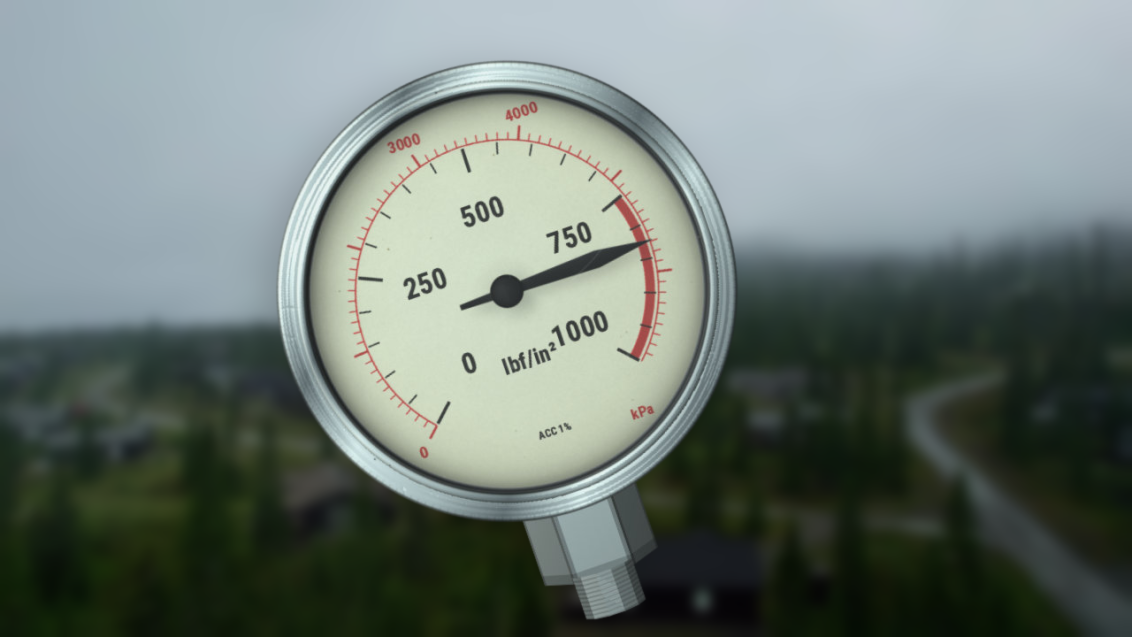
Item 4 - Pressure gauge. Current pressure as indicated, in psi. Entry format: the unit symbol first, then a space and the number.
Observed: psi 825
